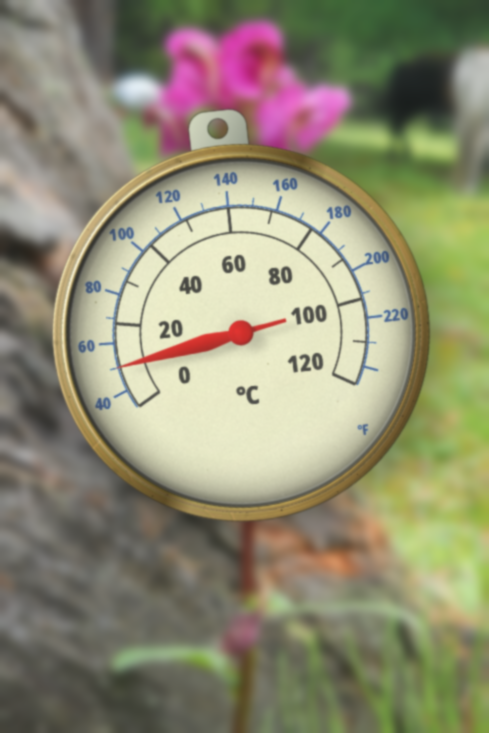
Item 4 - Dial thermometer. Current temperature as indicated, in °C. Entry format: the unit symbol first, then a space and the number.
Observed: °C 10
